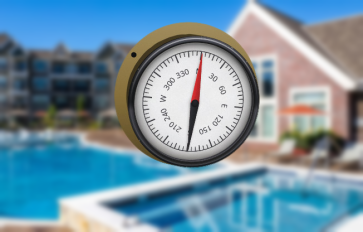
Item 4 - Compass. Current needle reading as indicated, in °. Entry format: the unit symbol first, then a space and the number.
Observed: ° 0
